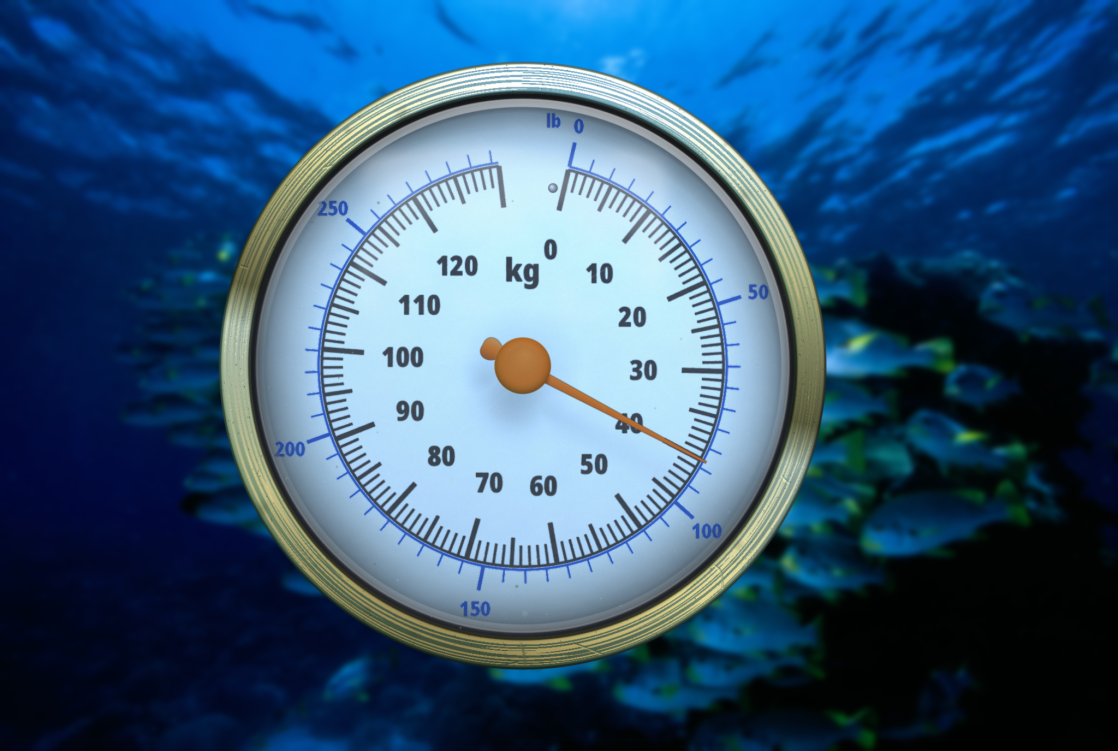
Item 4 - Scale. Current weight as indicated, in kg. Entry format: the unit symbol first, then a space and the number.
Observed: kg 40
